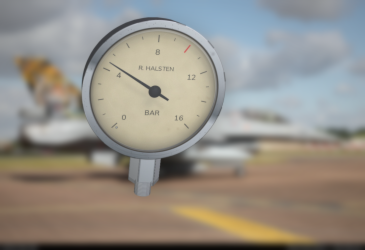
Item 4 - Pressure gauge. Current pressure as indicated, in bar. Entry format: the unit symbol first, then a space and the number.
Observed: bar 4.5
